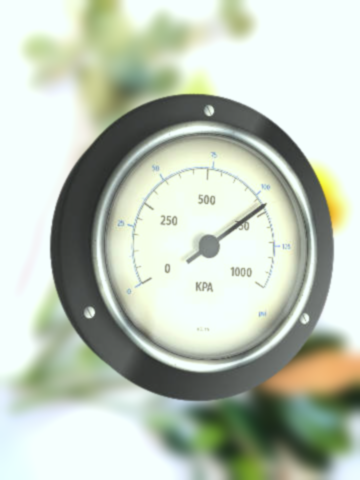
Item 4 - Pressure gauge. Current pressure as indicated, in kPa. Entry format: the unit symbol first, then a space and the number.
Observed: kPa 725
